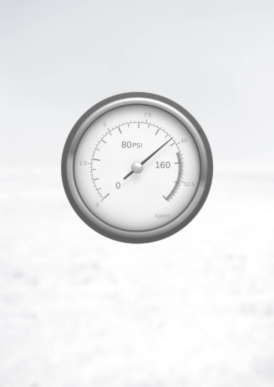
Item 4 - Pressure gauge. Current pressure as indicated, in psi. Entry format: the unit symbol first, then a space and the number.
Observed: psi 135
